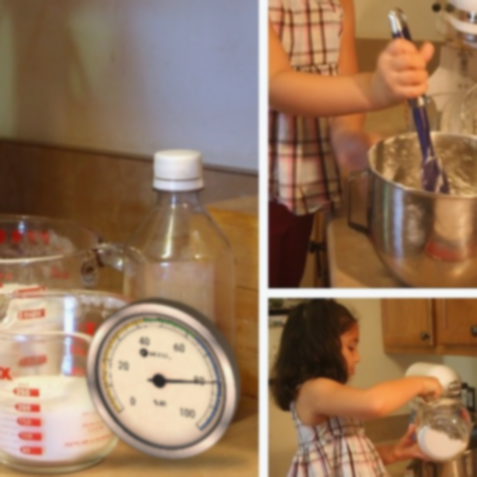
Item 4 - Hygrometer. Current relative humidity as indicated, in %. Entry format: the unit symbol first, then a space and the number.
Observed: % 80
